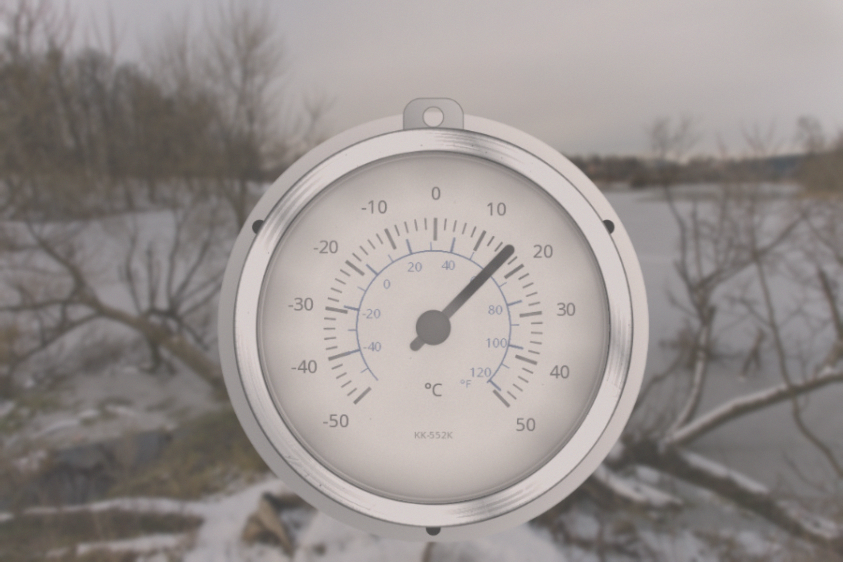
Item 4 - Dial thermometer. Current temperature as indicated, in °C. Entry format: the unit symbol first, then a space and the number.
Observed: °C 16
